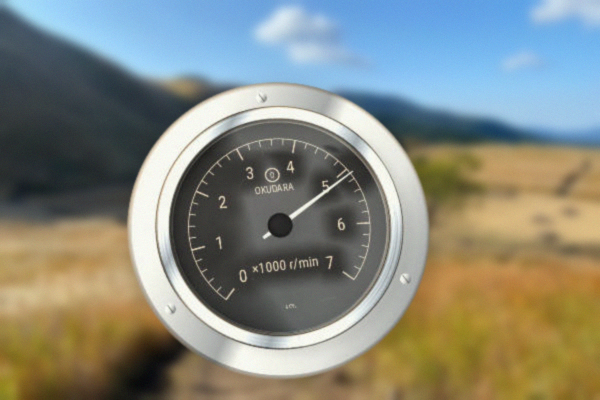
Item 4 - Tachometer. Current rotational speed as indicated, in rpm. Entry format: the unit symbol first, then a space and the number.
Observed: rpm 5100
